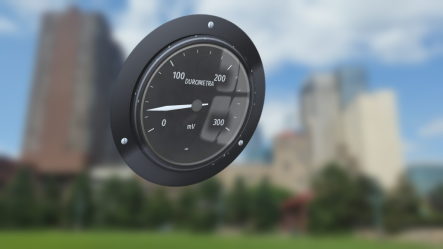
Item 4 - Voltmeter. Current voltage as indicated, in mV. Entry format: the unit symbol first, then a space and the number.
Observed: mV 30
